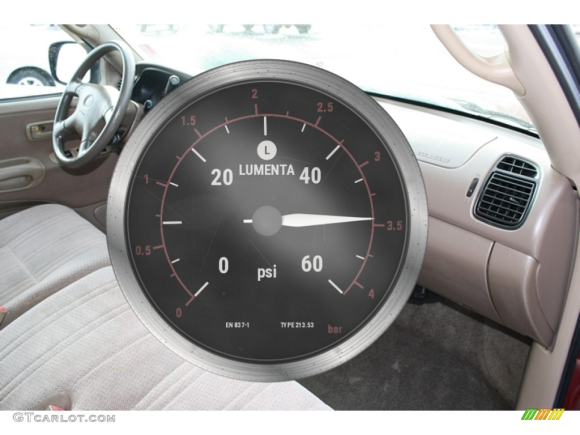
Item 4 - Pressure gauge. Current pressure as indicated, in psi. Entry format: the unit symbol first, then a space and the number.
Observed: psi 50
